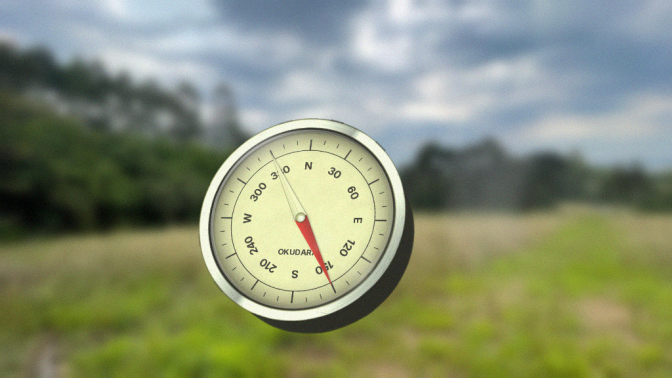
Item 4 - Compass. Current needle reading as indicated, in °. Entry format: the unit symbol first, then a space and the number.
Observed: ° 150
